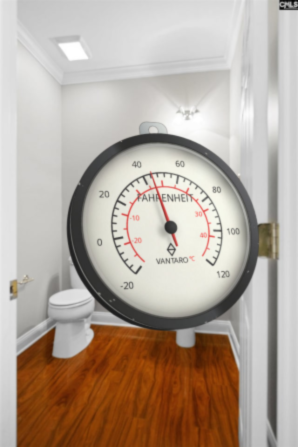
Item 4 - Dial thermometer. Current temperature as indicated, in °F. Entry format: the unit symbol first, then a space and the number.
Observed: °F 44
